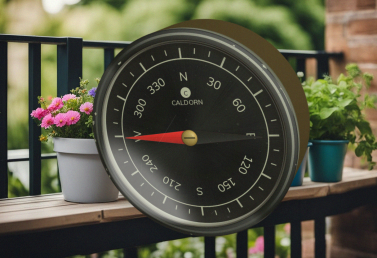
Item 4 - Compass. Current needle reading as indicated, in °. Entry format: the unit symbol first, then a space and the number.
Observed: ° 270
